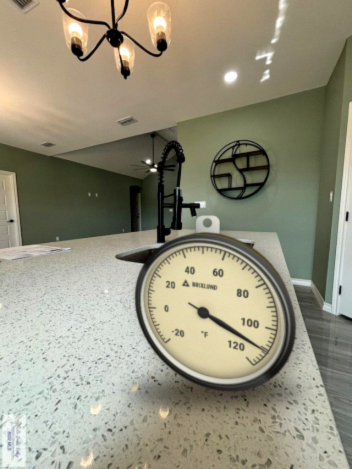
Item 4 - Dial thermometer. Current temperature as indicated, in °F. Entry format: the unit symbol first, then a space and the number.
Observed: °F 110
